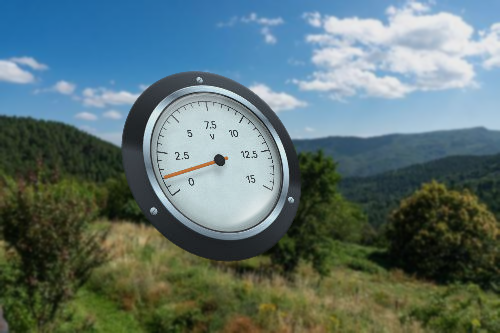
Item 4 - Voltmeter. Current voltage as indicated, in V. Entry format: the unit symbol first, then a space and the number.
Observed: V 1
